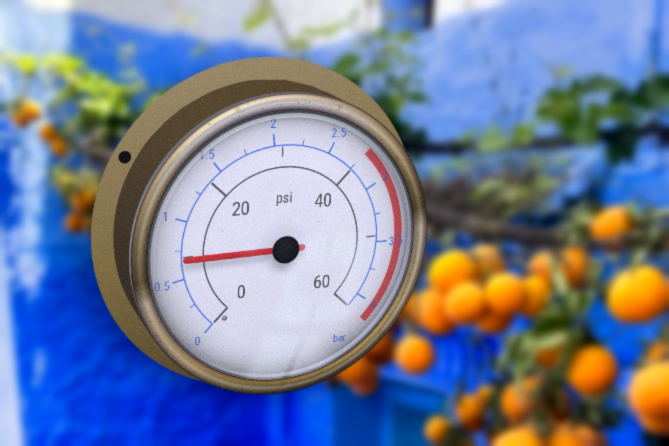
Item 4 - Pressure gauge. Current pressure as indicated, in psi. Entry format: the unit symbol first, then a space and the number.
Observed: psi 10
